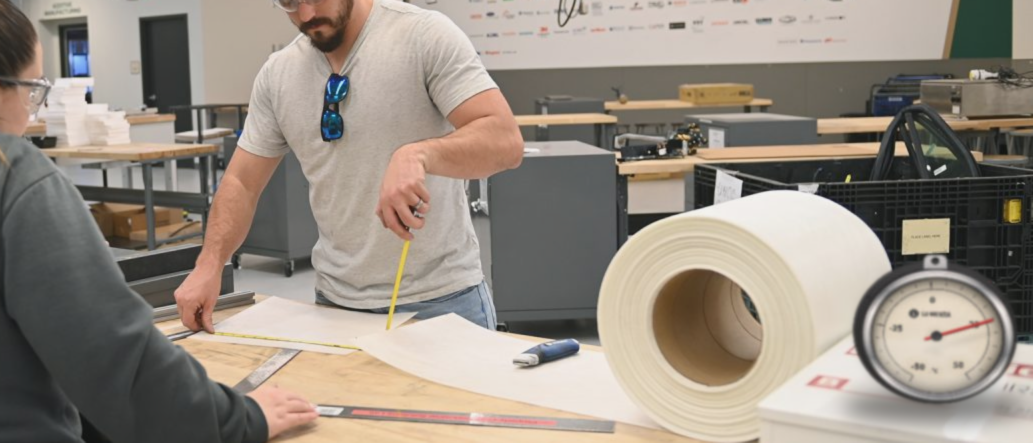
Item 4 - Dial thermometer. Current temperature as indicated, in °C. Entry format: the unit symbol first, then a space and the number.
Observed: °C 25
